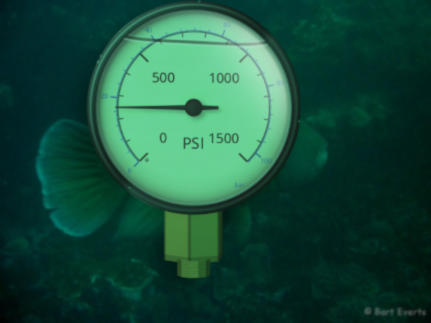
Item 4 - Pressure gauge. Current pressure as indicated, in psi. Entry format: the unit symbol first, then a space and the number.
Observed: psi 250
